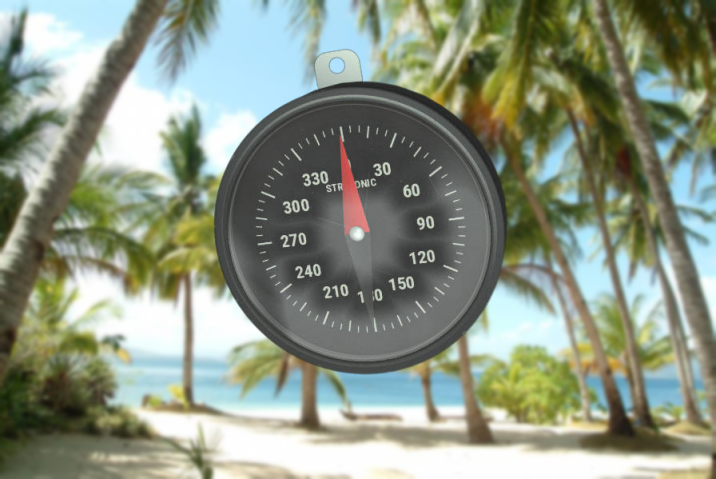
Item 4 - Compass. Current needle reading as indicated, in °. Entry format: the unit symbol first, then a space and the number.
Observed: ° 0
